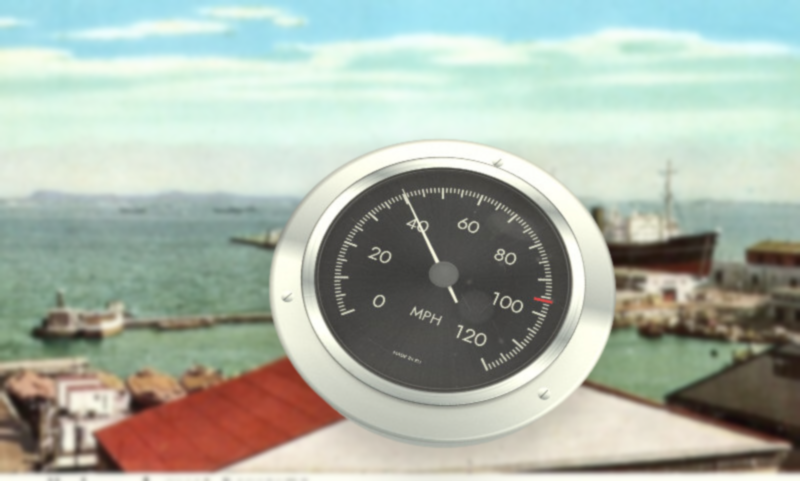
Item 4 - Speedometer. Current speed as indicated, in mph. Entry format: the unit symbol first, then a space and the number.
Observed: mph 40
